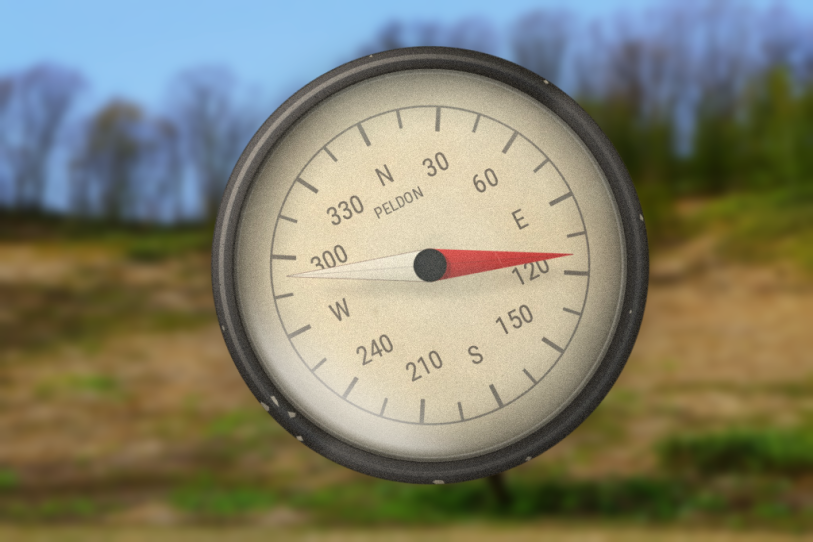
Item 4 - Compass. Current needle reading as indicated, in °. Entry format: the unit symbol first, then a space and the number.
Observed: ° 112.5
